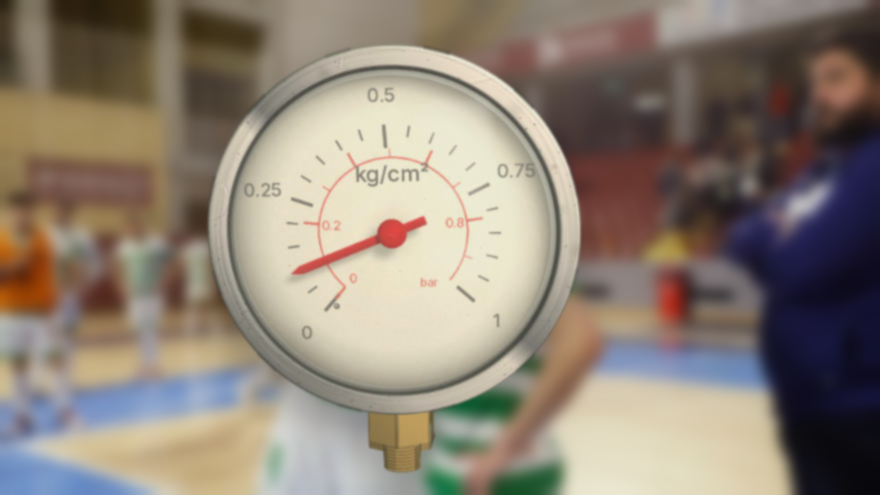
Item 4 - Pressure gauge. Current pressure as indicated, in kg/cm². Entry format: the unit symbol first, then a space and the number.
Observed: kg/cm² 0.1
